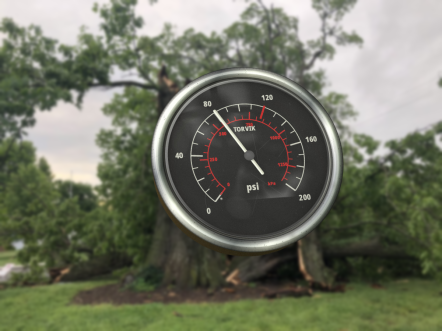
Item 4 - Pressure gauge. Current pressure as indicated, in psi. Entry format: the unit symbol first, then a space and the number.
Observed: psi 80
